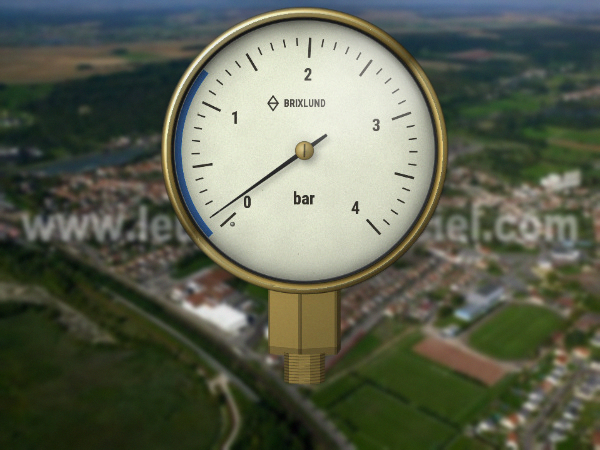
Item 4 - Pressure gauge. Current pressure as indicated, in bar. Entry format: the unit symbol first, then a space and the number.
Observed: bar 0.1
